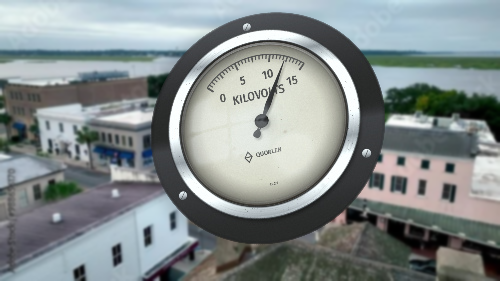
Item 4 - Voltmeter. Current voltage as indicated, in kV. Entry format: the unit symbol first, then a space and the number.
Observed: kV 12.5
